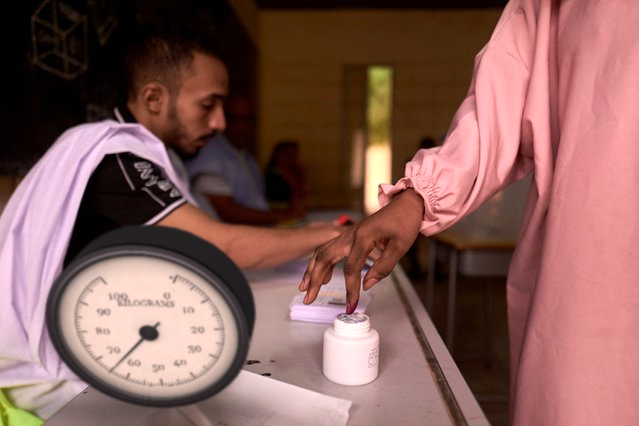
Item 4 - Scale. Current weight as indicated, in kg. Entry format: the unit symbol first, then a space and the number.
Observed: kg 65
